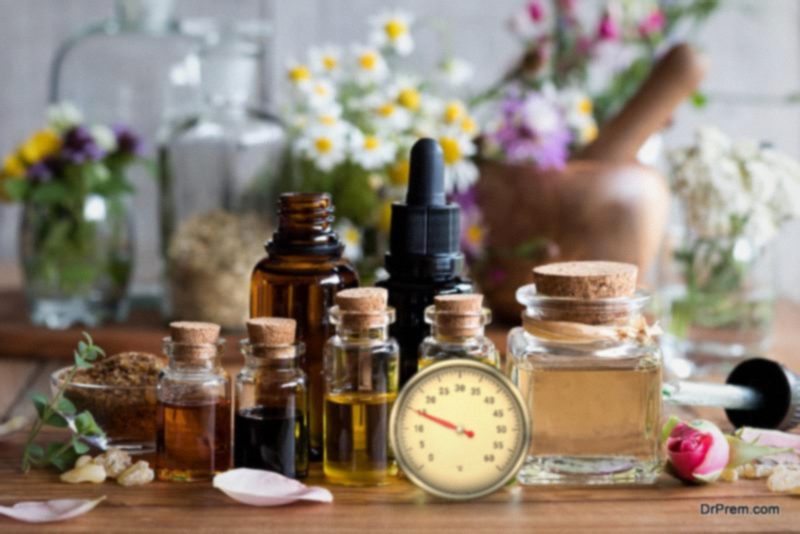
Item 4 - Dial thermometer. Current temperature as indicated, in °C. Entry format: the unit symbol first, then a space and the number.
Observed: °C 15
